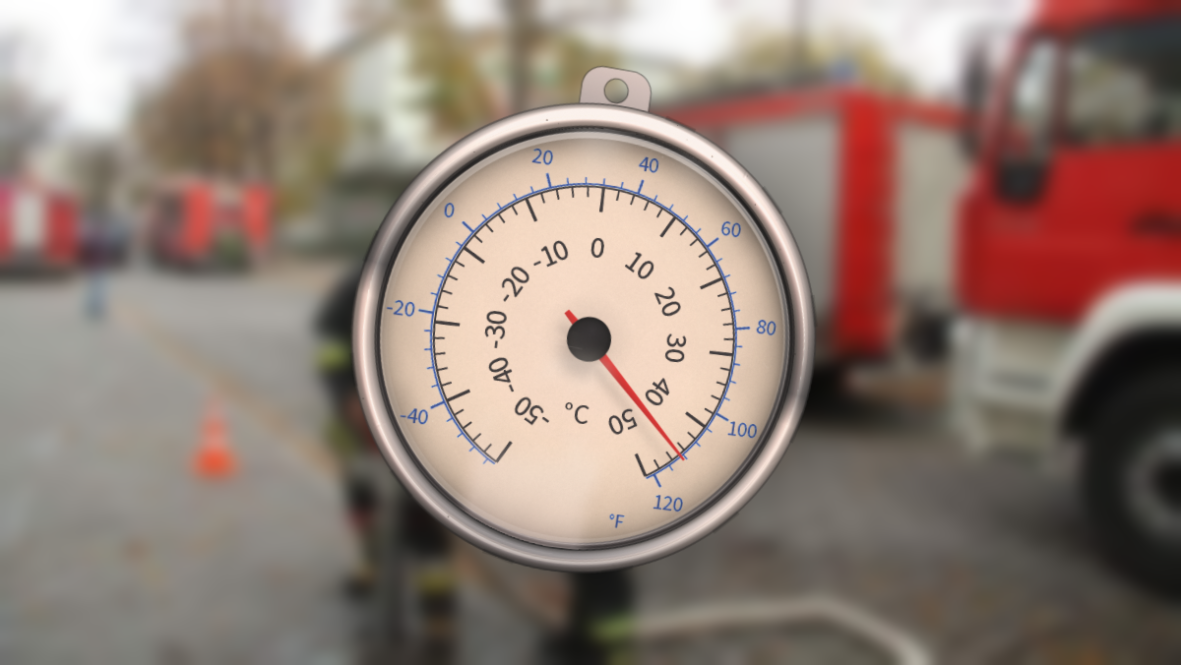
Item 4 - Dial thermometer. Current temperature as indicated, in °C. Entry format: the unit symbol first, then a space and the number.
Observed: °C 45
